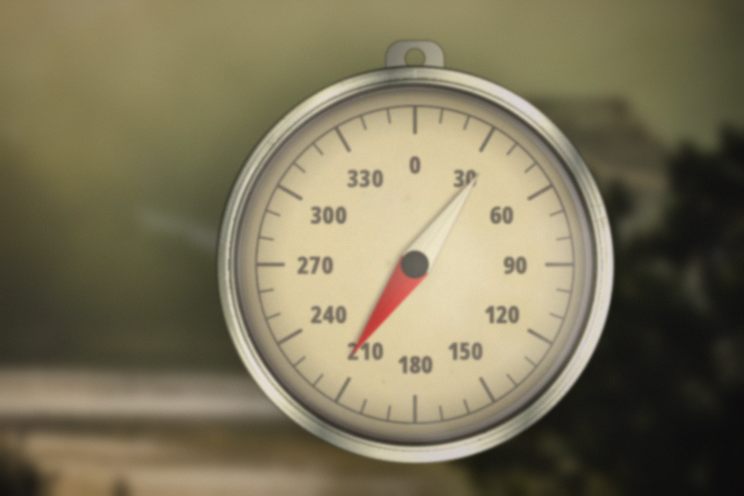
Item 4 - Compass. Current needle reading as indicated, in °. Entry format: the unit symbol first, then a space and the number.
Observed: ° 215
